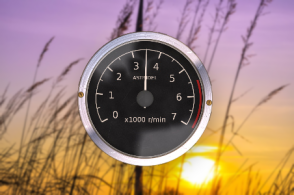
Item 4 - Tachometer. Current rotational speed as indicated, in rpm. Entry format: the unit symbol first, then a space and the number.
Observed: rpm 3500
